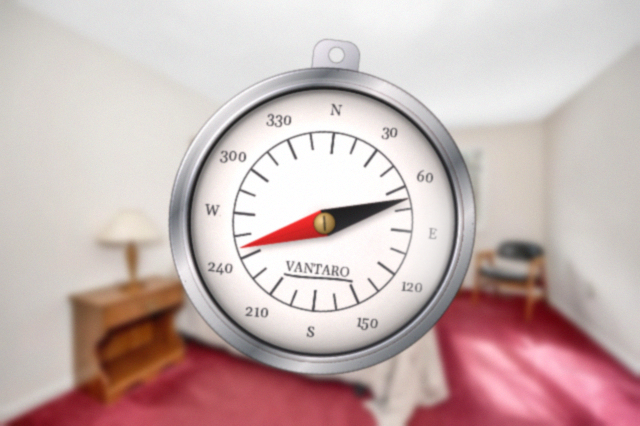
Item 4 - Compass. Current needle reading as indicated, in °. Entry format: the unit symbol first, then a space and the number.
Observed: ° 247.5
